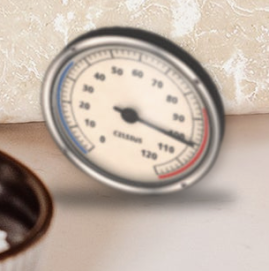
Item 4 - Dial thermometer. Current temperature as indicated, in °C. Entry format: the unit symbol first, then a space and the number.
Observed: °C 100
